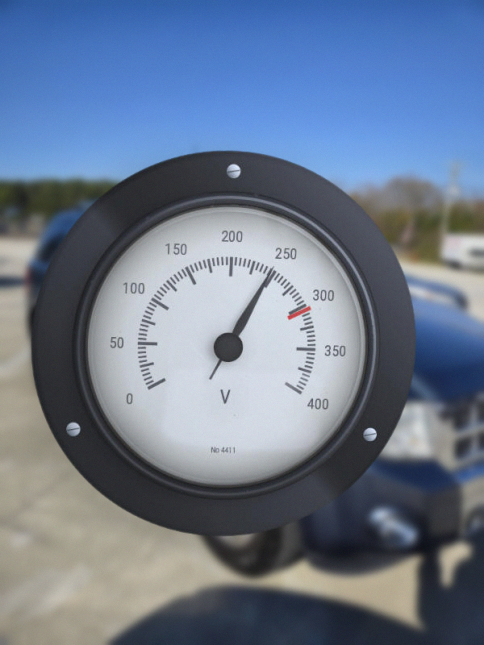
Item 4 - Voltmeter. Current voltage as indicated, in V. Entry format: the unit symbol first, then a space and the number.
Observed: V 245
